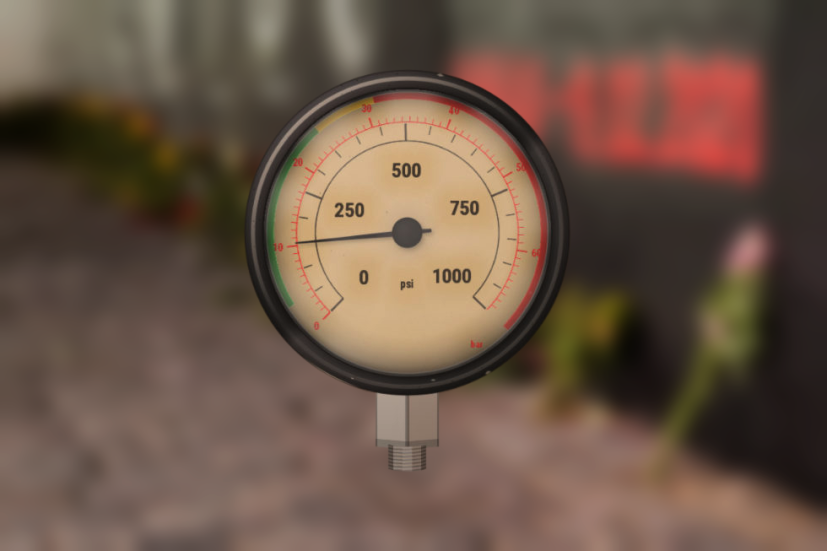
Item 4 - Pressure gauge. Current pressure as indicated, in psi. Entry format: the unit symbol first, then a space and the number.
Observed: psi 150
